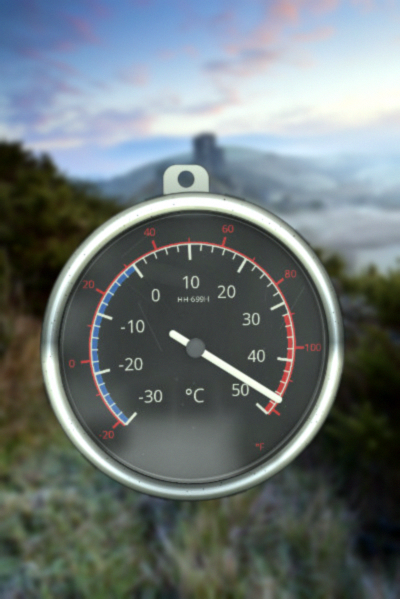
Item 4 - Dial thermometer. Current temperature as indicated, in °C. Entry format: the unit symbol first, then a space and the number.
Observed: °C 47
